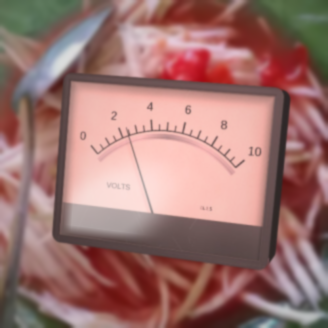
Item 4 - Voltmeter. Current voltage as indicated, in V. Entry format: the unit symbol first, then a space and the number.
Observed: V 2.5
